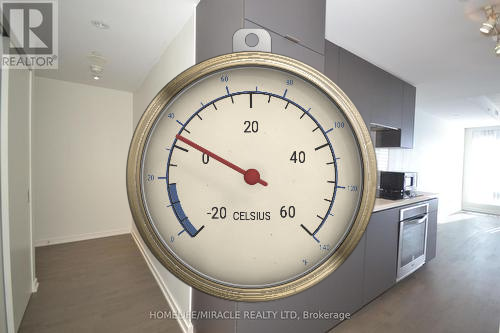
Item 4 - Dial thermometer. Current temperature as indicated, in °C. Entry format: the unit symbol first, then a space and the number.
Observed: °C 2
